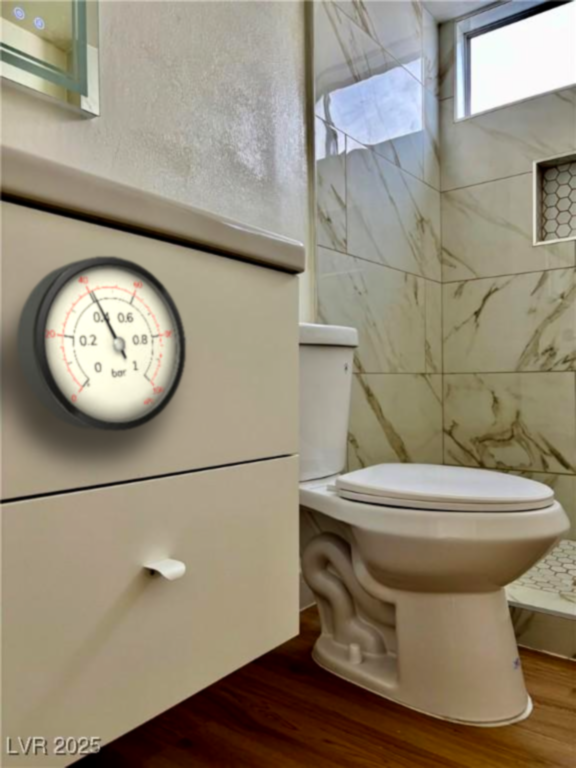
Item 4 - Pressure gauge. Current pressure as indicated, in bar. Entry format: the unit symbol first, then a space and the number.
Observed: bar 0.4
